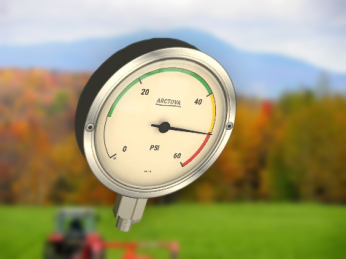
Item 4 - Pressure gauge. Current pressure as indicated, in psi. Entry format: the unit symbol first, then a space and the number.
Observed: psi 50
